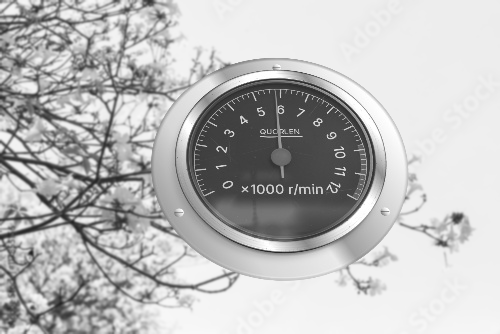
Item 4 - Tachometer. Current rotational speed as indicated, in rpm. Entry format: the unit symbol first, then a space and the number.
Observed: rpm 5800
